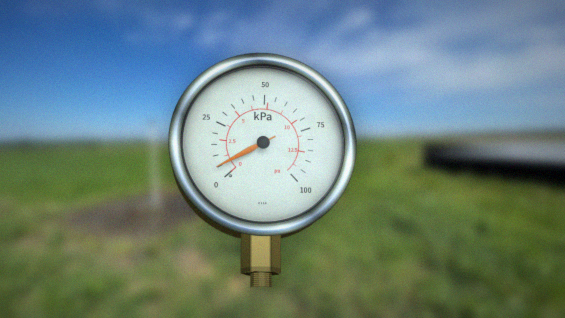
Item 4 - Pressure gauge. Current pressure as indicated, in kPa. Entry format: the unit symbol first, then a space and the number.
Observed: kPa 5
